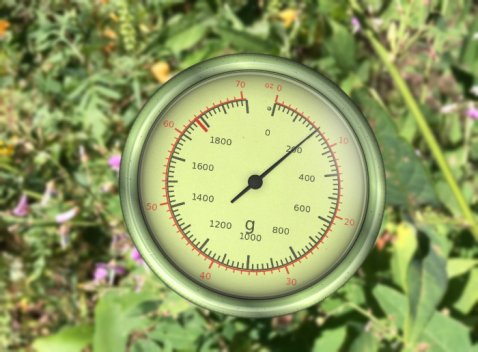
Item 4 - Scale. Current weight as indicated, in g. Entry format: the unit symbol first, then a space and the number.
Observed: g 200
